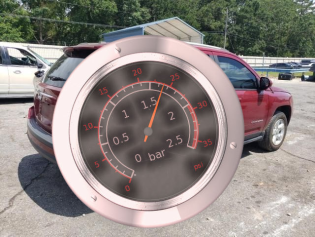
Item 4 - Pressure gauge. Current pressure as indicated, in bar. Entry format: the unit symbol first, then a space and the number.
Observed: bar 1.65
